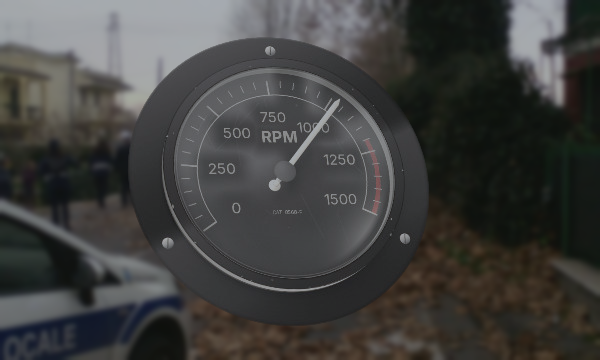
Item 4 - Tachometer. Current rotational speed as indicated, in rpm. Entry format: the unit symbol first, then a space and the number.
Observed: rpm 1025
